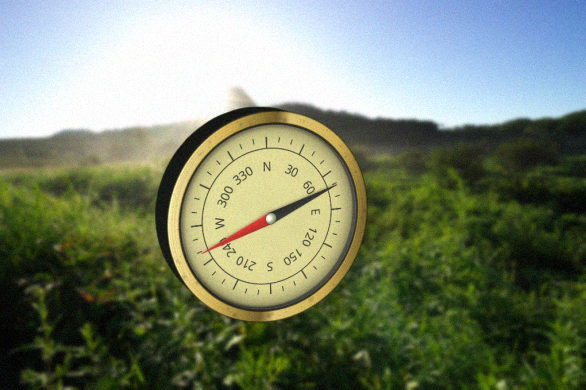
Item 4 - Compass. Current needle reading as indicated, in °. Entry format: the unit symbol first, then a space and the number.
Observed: ° 250
